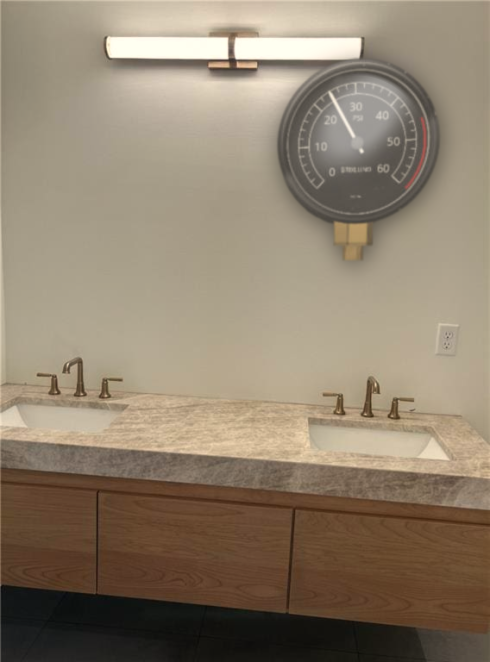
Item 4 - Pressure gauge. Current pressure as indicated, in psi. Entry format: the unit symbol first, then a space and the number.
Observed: psi 24
